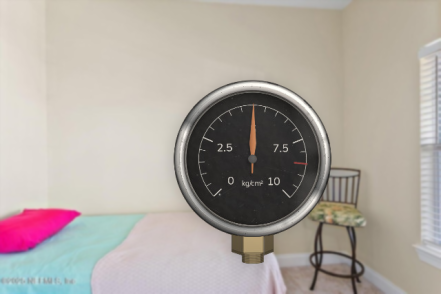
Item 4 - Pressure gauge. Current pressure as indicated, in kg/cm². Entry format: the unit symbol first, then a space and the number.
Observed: kg/cm² 5
